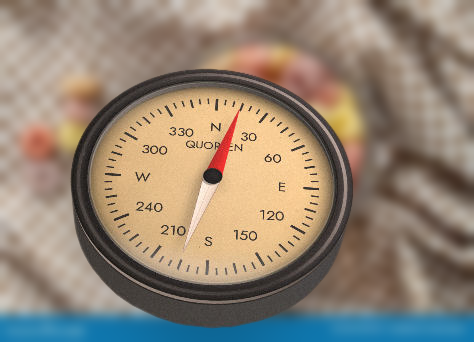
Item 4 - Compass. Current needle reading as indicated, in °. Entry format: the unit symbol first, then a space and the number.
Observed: ° 15
